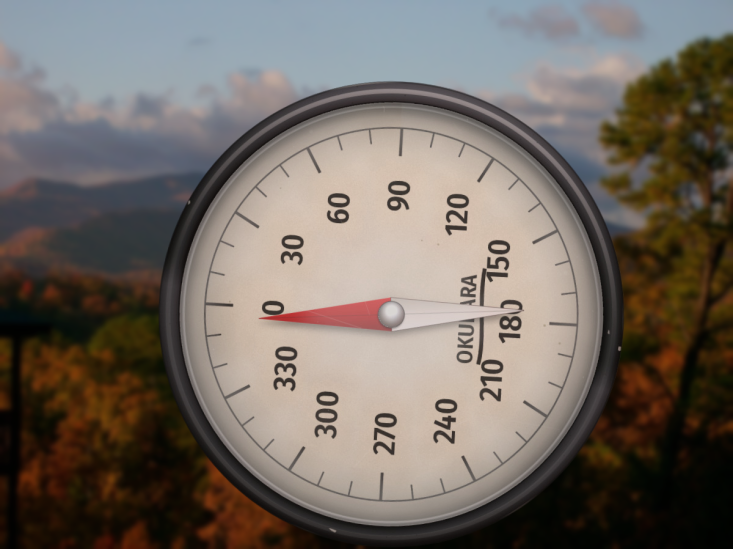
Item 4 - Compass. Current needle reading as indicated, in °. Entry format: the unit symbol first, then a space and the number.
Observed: ° 355
